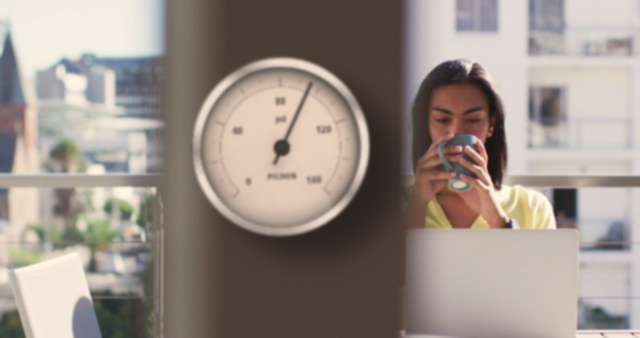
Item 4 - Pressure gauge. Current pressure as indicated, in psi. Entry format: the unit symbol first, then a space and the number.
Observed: psi 95
